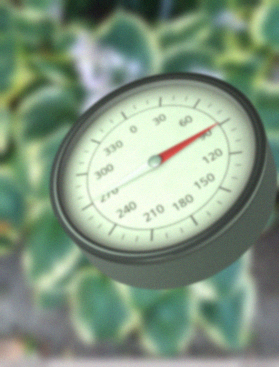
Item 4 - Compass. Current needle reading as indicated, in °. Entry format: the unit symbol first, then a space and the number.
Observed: ° 90
